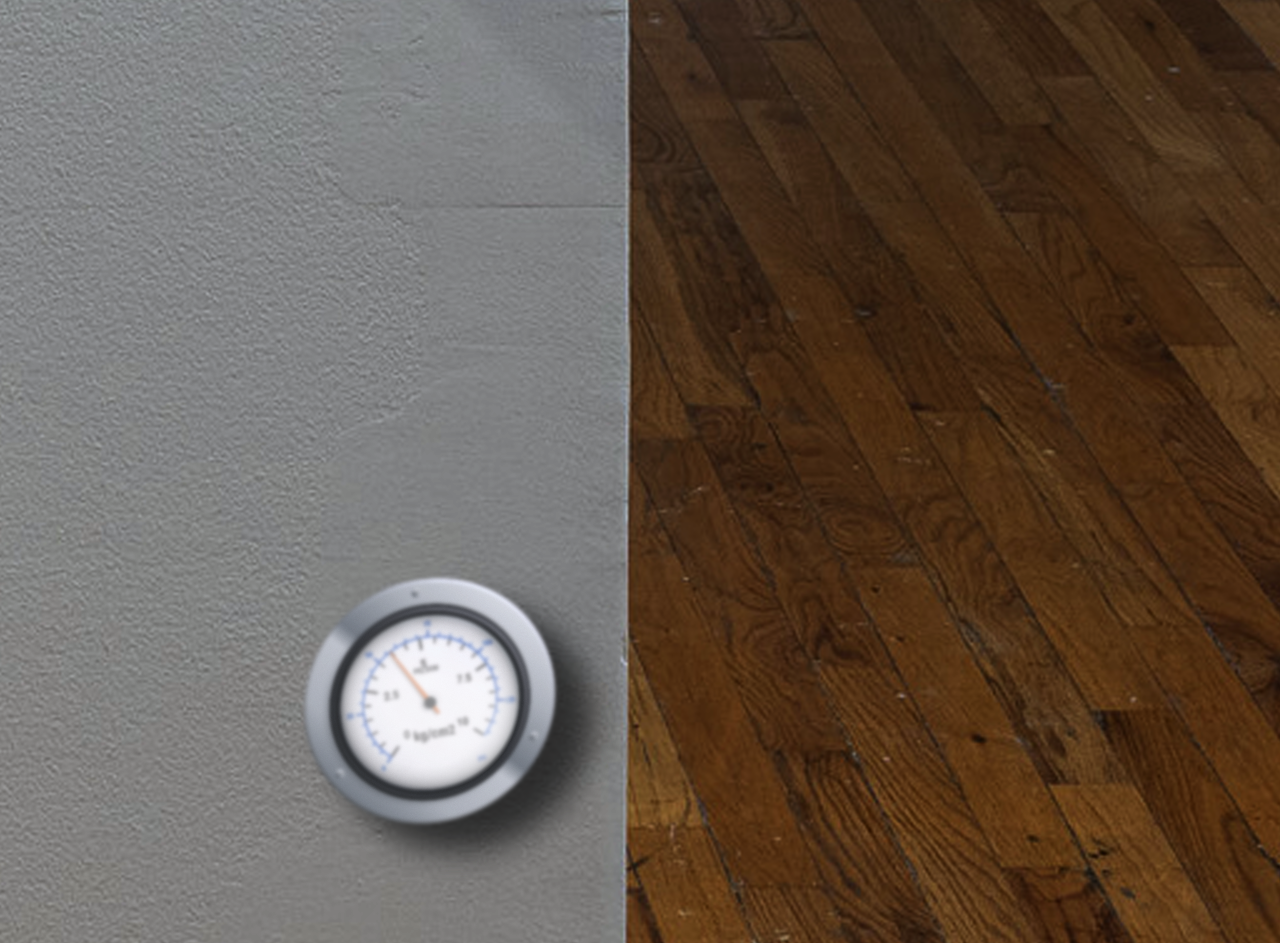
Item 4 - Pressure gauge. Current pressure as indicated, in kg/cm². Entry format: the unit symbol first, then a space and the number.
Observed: kg/cm² 4
